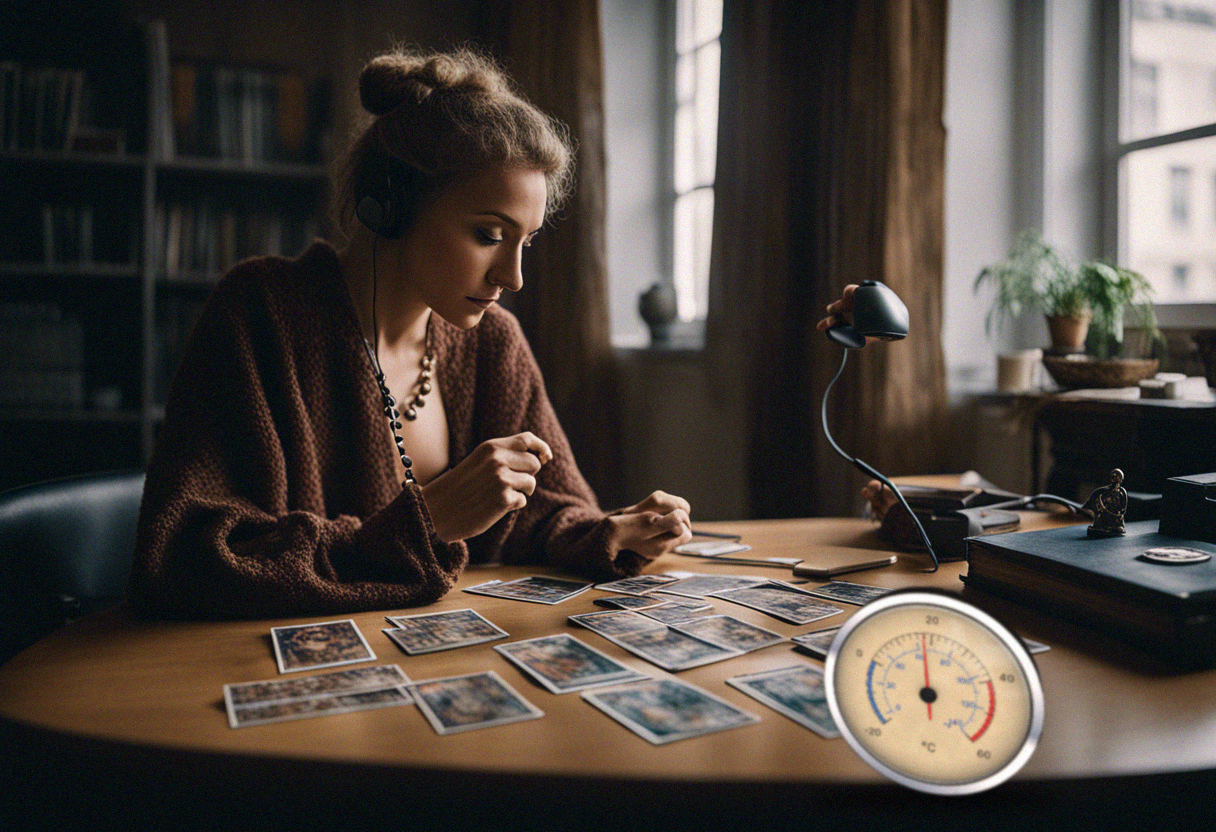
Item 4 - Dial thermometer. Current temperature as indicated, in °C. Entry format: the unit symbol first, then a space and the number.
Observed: °C 18
